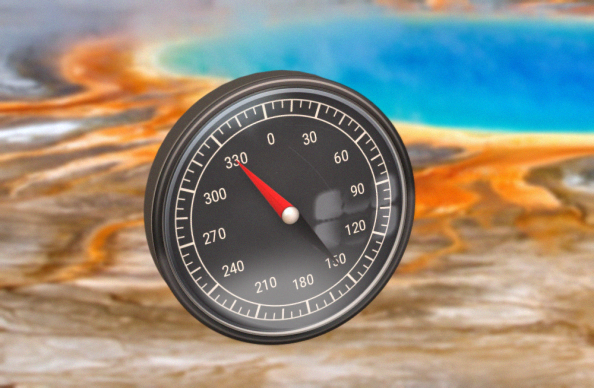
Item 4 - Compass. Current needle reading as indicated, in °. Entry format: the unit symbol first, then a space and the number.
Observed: ° 330
